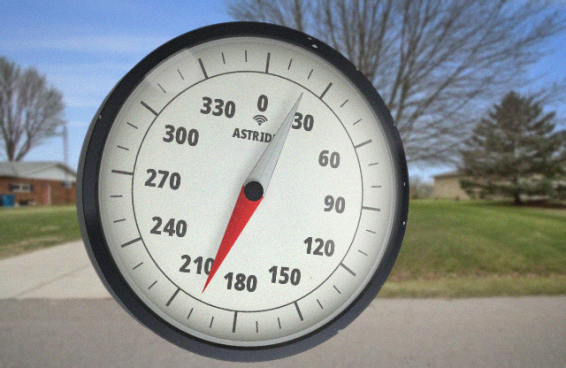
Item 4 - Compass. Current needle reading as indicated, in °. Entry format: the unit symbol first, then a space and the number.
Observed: ° 200
